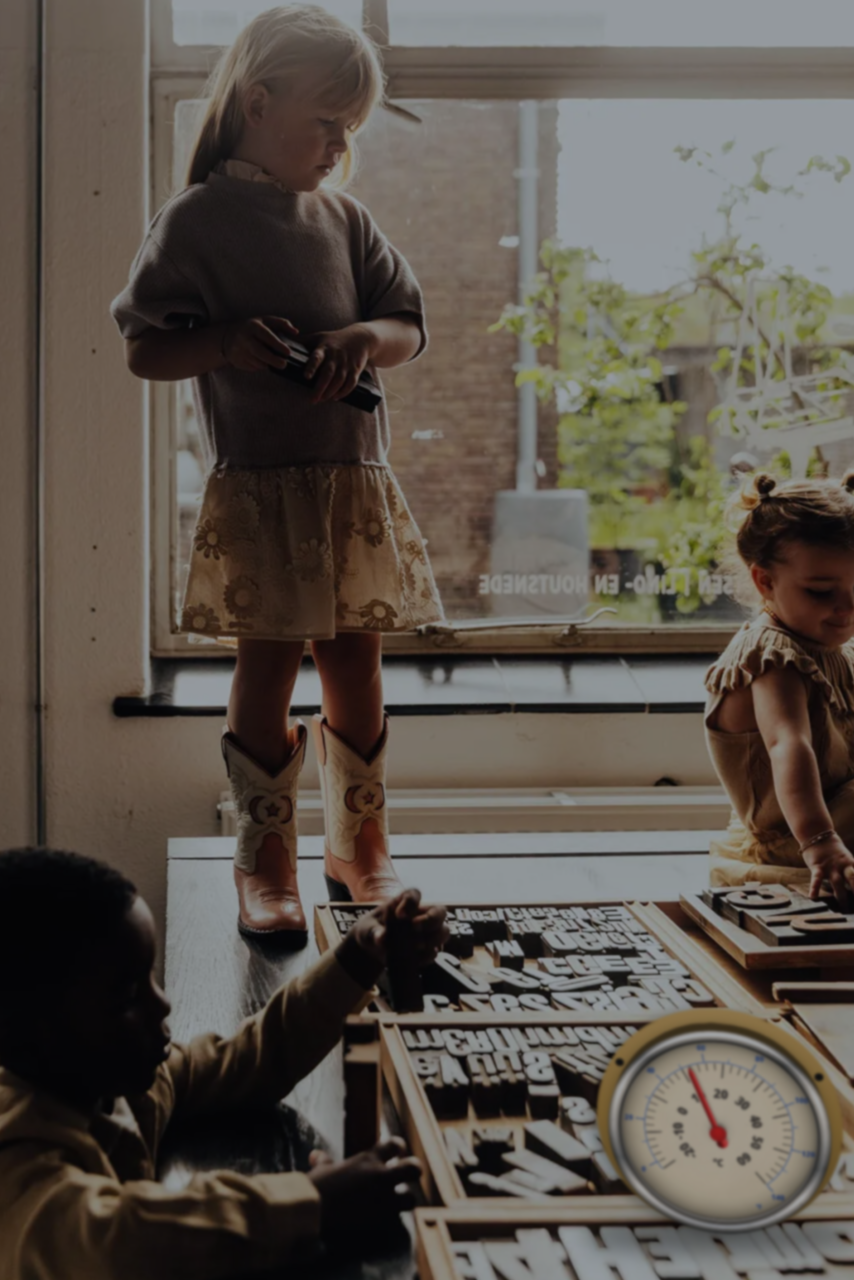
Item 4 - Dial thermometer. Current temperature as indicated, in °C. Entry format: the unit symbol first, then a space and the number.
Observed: °C 12
